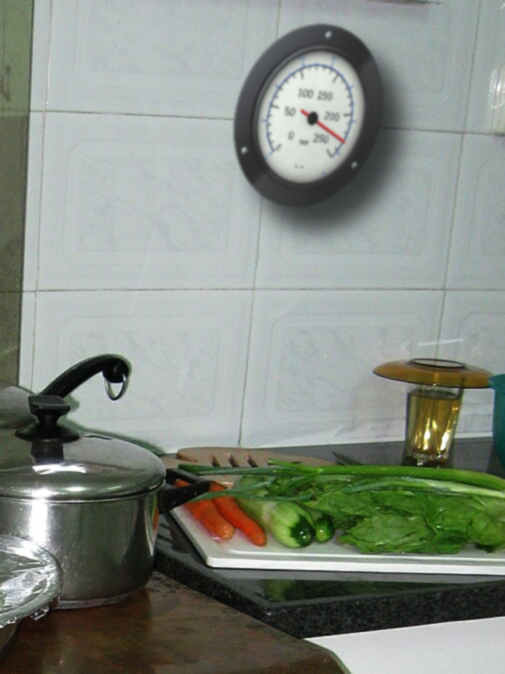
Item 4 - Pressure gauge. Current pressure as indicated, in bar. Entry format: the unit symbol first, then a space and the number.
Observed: bar 230
